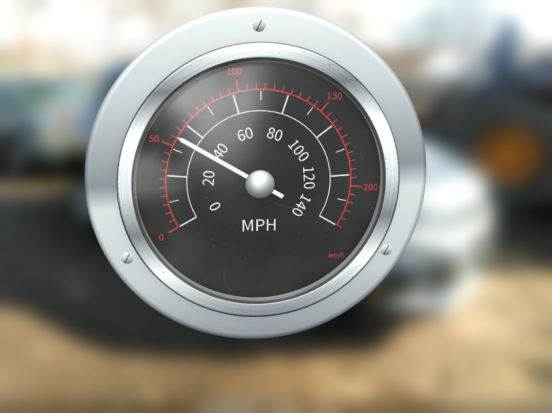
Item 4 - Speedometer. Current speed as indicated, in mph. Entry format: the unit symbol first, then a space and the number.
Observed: mph 35
